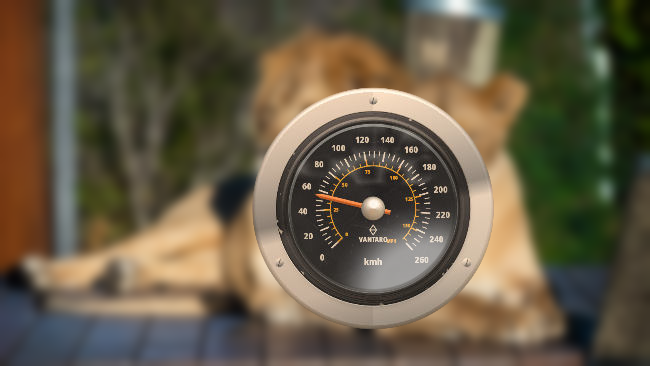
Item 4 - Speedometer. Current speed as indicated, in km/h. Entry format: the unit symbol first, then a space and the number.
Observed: km/h 55
